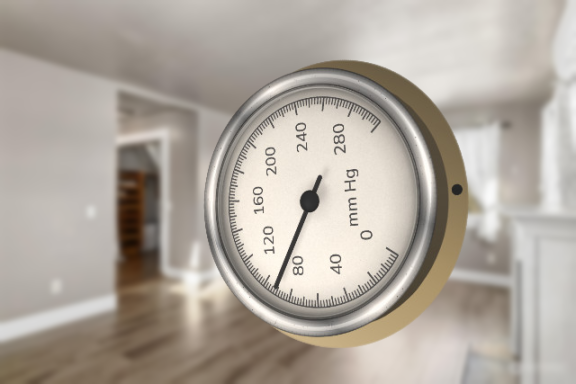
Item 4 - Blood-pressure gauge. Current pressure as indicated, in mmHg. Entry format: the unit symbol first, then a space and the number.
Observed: mmHg 90
